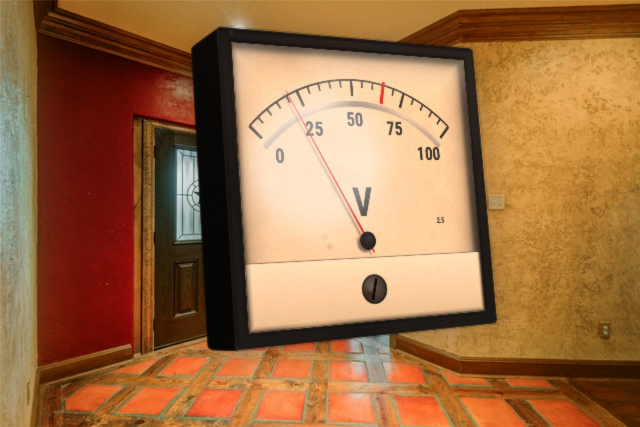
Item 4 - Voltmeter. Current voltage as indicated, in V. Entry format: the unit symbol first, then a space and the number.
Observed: V 20
